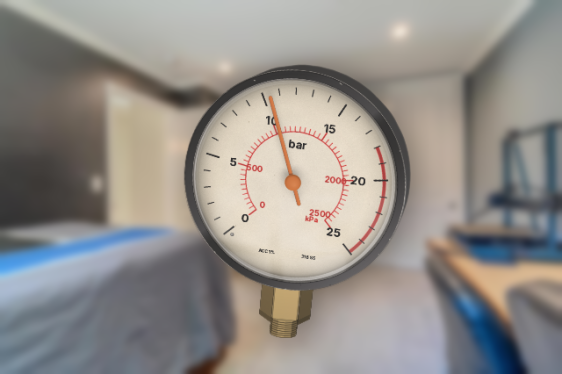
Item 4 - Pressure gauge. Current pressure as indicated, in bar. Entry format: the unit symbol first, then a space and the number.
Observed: bar 10.5
